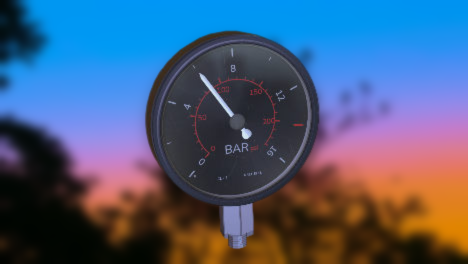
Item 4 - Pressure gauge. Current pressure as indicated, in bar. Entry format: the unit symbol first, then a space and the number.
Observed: bar 6
